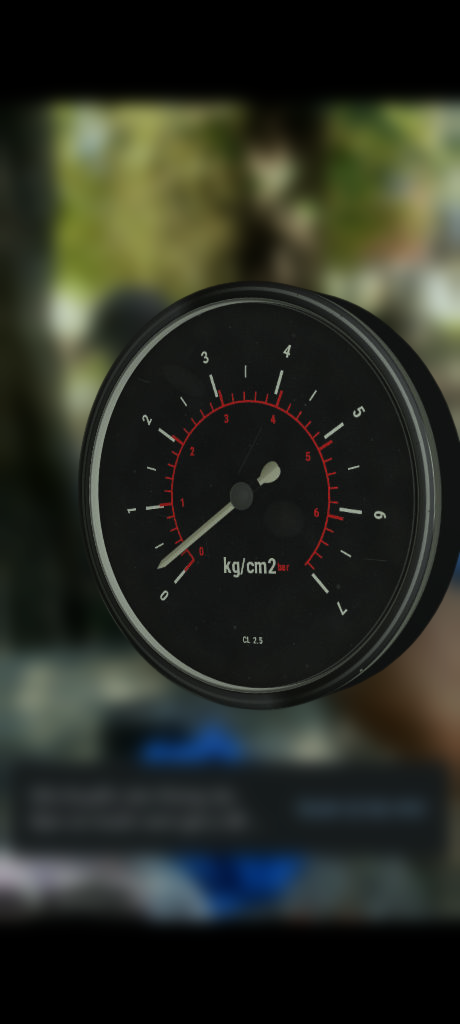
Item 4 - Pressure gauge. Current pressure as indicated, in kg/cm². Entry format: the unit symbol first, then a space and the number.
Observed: kg/cm² 0.25
